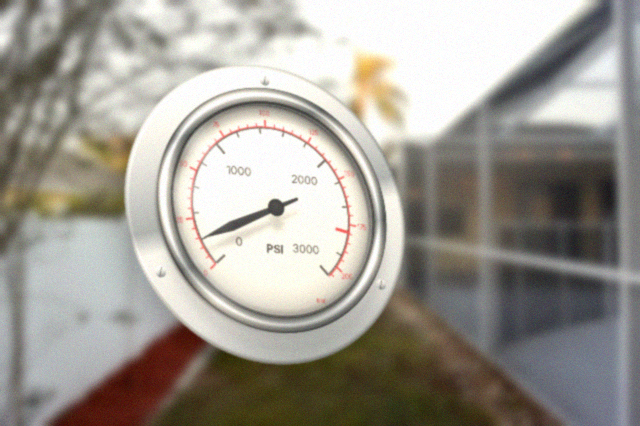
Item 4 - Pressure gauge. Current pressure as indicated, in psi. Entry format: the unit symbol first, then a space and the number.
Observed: psi 200
